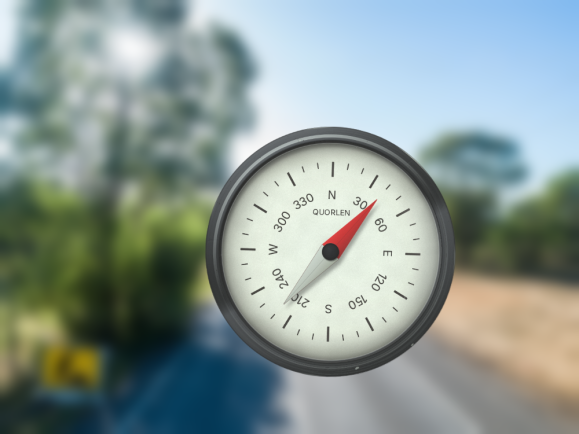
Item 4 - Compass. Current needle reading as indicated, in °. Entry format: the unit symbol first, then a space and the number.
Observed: ° 40
